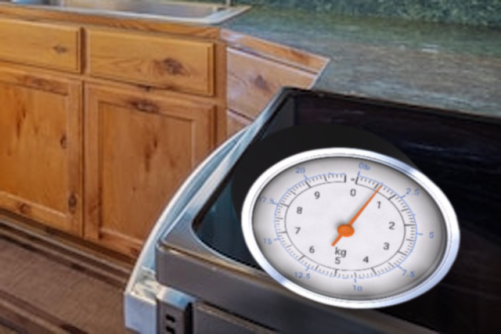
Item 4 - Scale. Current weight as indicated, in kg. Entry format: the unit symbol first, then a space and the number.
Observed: kg 0.5
